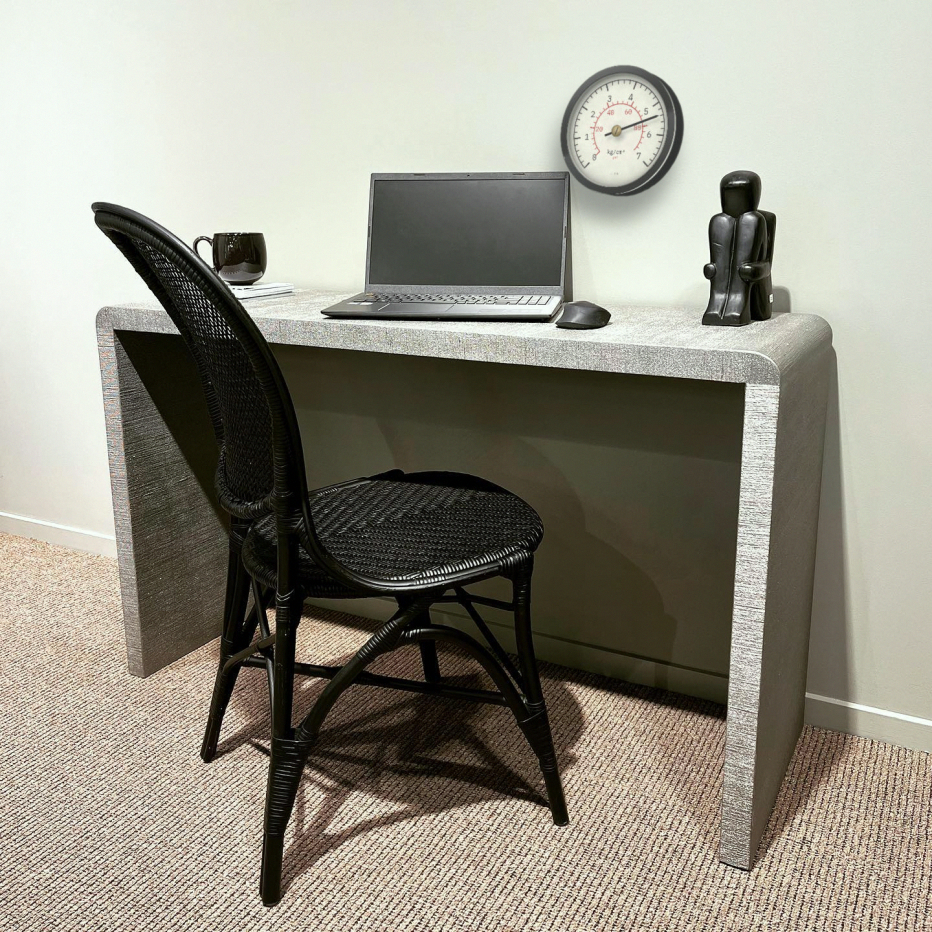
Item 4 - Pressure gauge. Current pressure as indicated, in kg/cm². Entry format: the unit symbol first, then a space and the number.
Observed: kg/cm² 5.4
